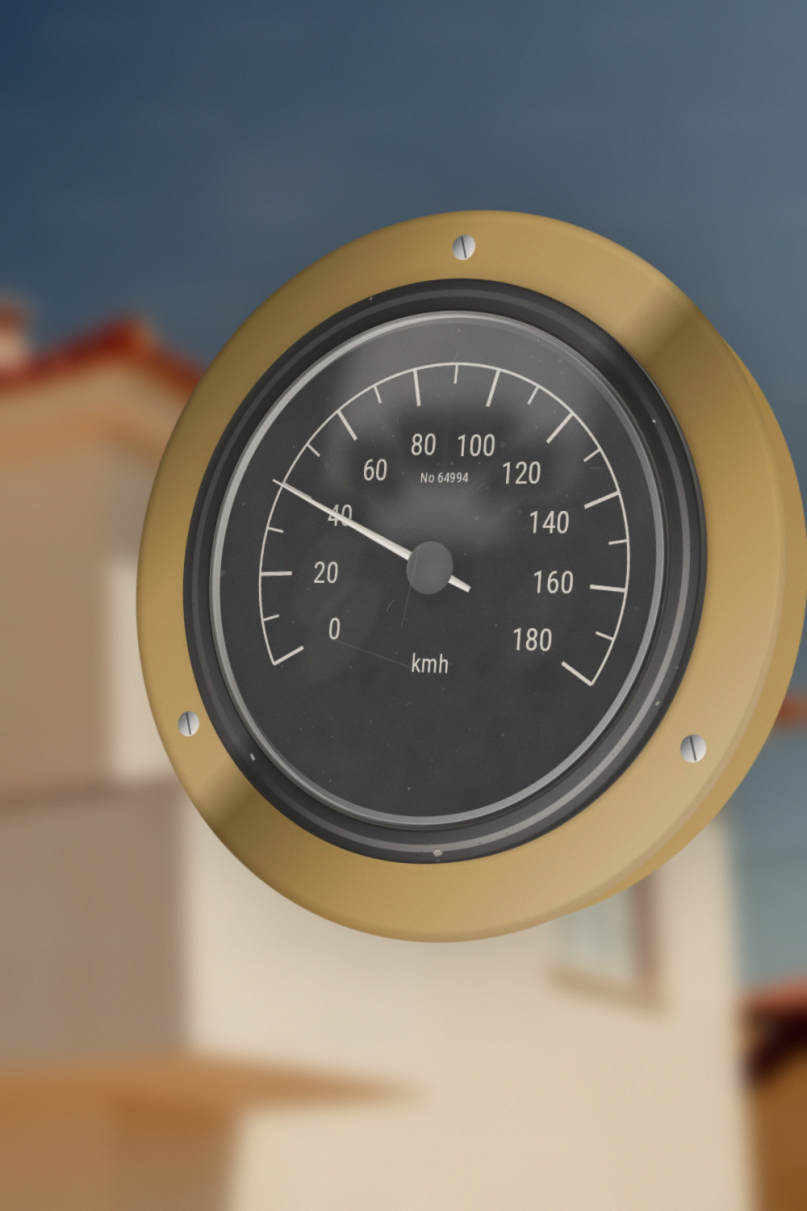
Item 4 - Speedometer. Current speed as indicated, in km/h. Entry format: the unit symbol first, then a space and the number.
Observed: km/h 40
